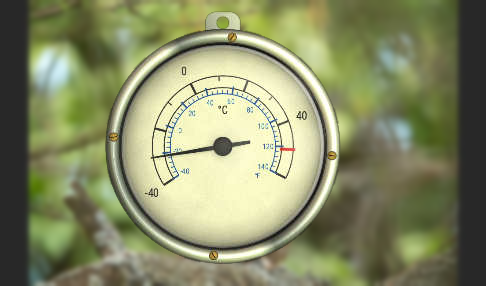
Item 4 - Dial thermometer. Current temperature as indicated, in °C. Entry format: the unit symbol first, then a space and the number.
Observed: °C -30
